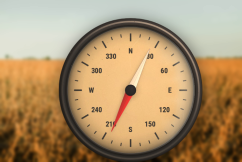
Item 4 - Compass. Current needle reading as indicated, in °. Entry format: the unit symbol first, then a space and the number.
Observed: ° 205
